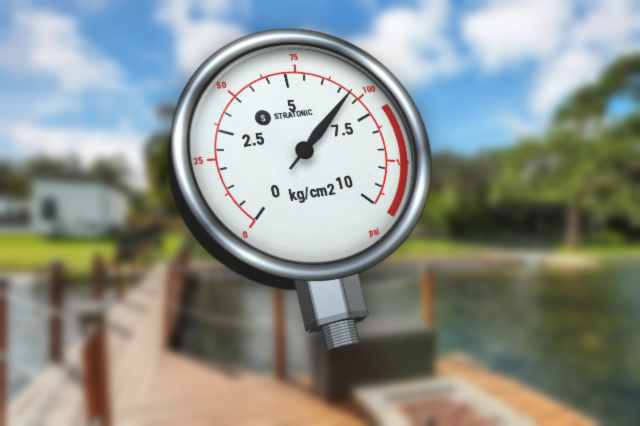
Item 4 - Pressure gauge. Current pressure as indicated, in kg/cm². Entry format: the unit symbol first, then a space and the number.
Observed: kg/cm² 6.75
